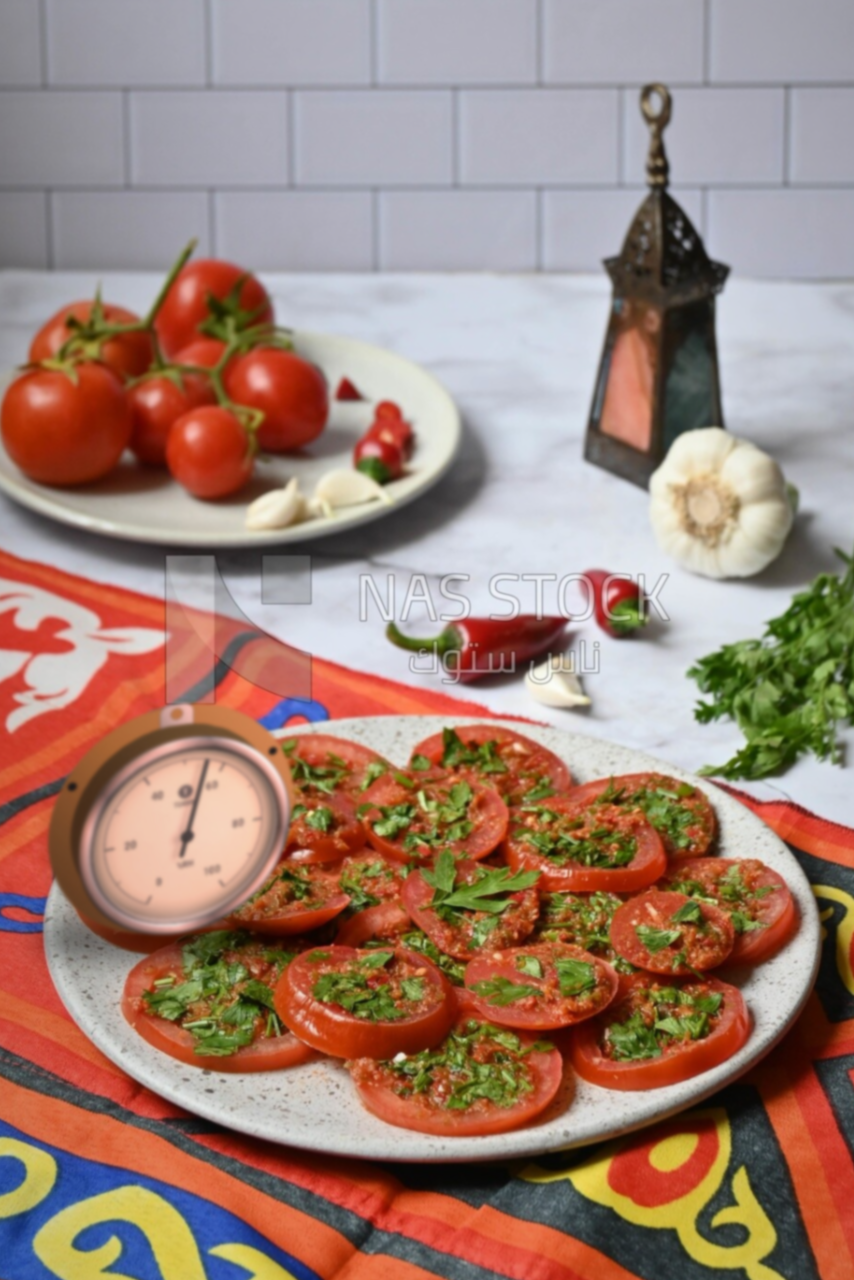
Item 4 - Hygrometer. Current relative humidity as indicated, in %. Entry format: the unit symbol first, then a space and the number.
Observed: % 55
